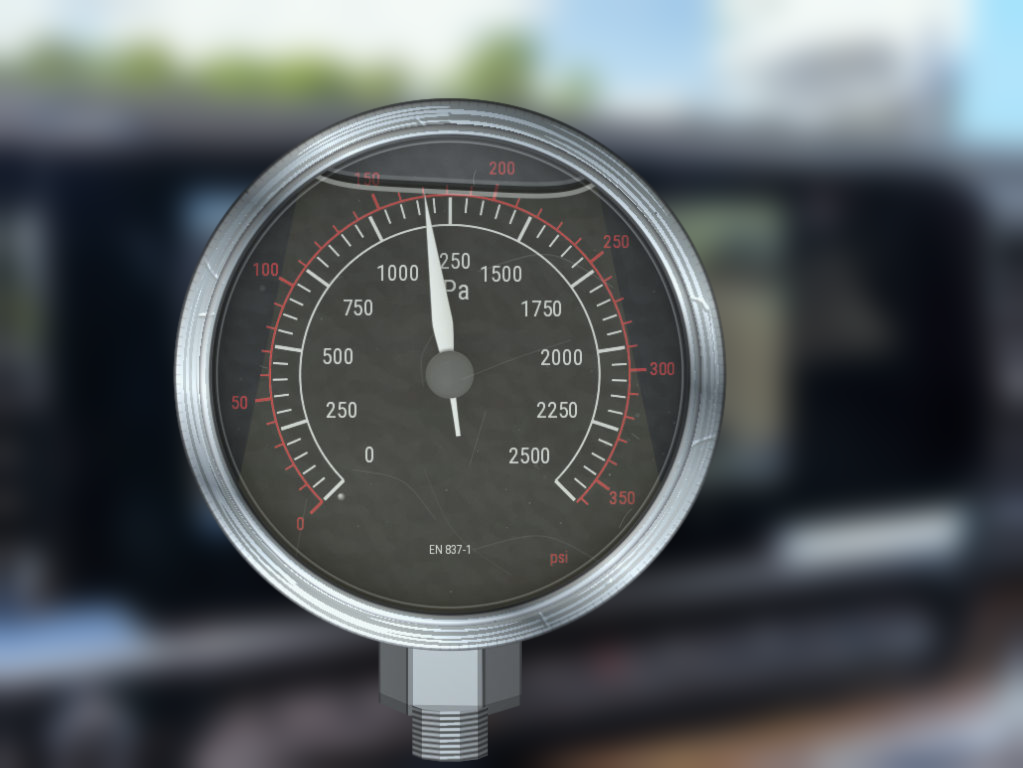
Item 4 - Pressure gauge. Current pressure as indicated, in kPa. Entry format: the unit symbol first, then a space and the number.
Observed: kPa 1175
